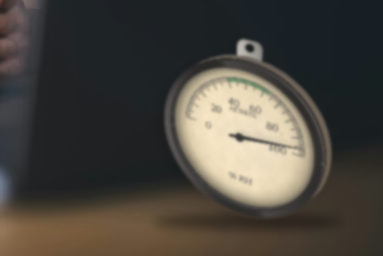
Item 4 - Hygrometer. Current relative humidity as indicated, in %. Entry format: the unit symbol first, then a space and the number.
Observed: % 95
